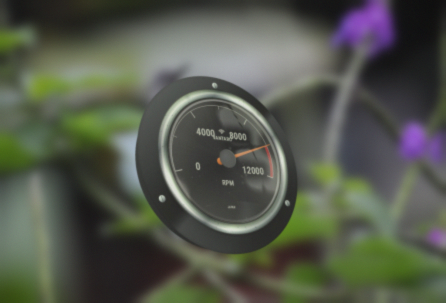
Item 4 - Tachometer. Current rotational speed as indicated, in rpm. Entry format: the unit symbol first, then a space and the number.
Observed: rpm 10000
